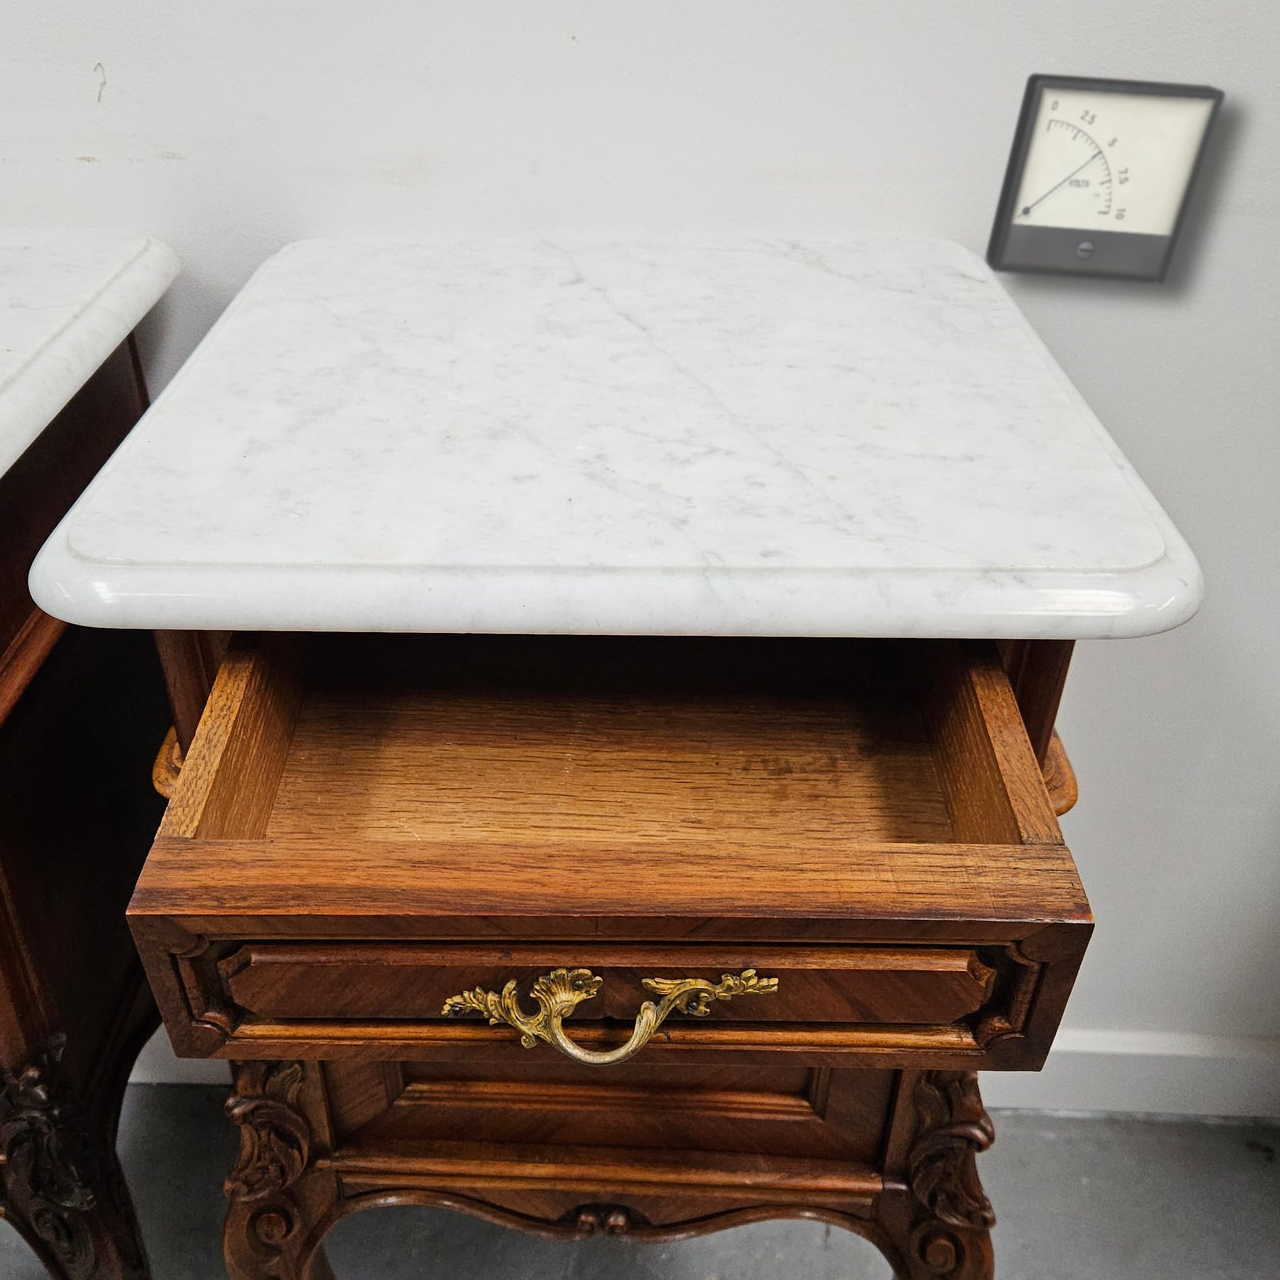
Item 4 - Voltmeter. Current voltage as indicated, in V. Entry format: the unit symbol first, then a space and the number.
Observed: V 5
